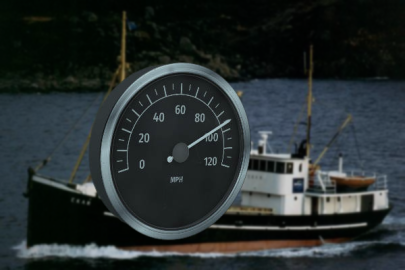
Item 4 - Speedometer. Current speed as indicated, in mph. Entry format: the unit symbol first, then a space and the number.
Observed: mph 95
